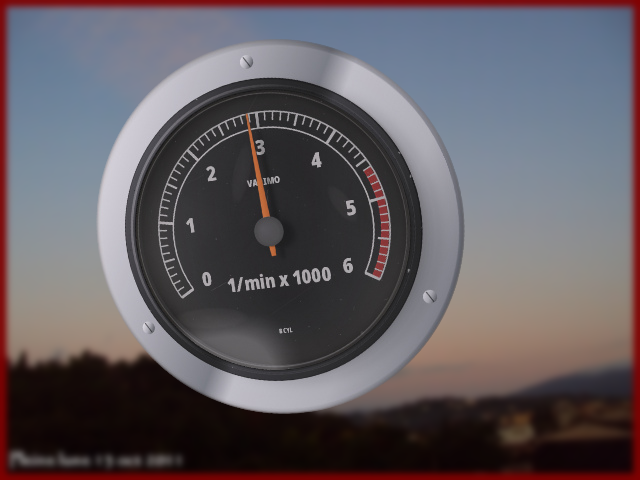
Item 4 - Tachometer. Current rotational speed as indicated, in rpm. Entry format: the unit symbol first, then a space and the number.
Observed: rpm 2900
